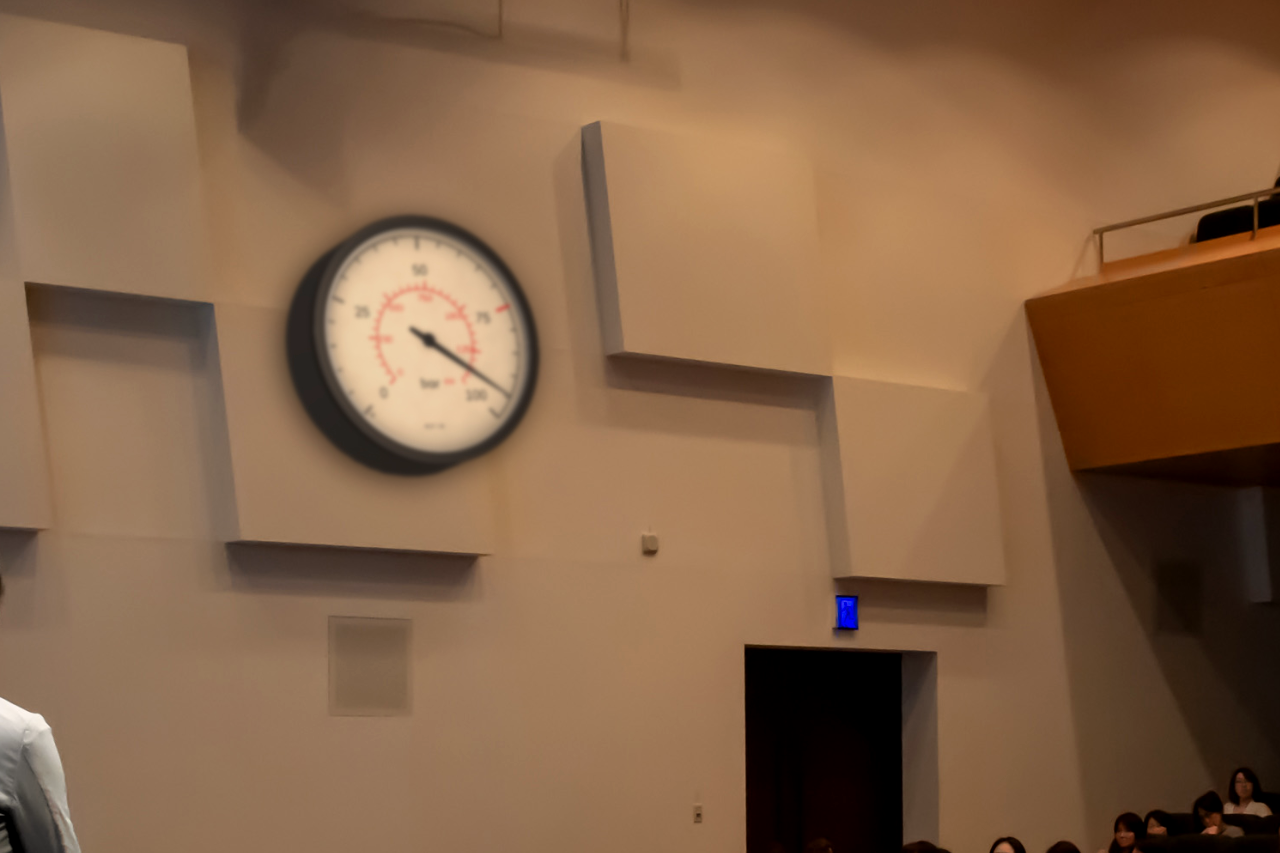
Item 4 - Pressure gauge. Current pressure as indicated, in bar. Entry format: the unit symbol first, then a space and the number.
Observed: bar 95
